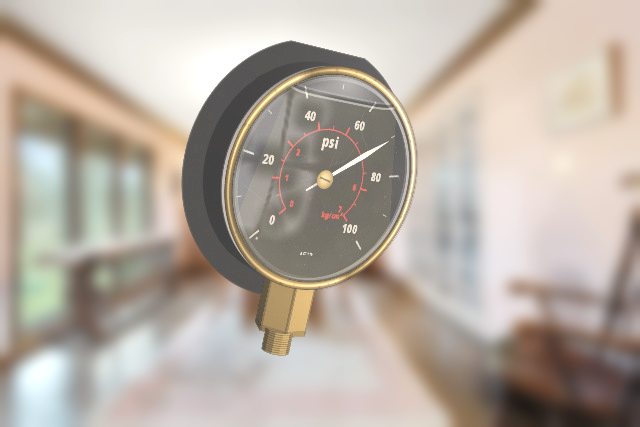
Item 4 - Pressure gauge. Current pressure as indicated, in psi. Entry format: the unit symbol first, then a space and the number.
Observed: psi 70
